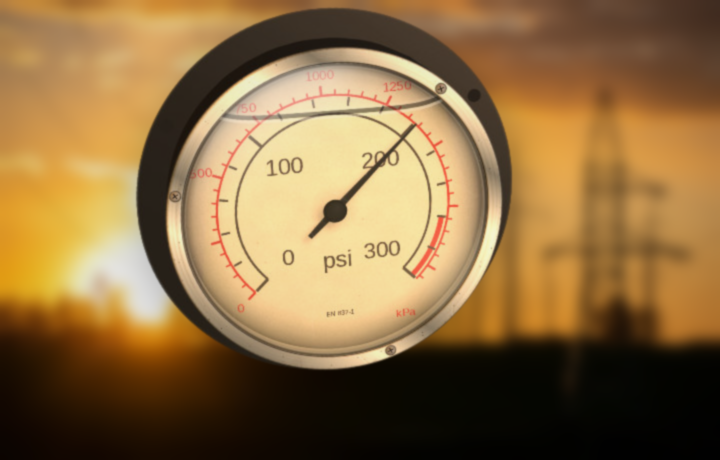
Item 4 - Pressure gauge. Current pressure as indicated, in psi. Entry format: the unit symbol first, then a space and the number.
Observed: psi 200
